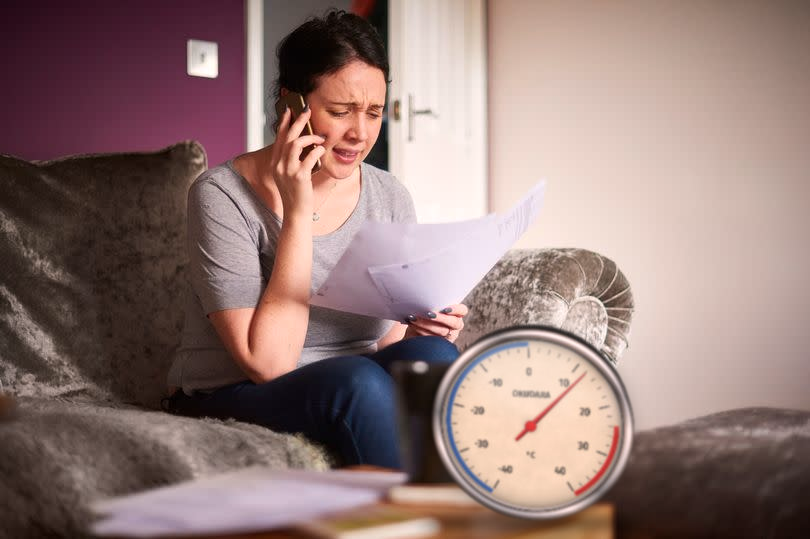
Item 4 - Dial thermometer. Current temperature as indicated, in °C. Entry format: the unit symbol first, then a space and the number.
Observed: °C 12
